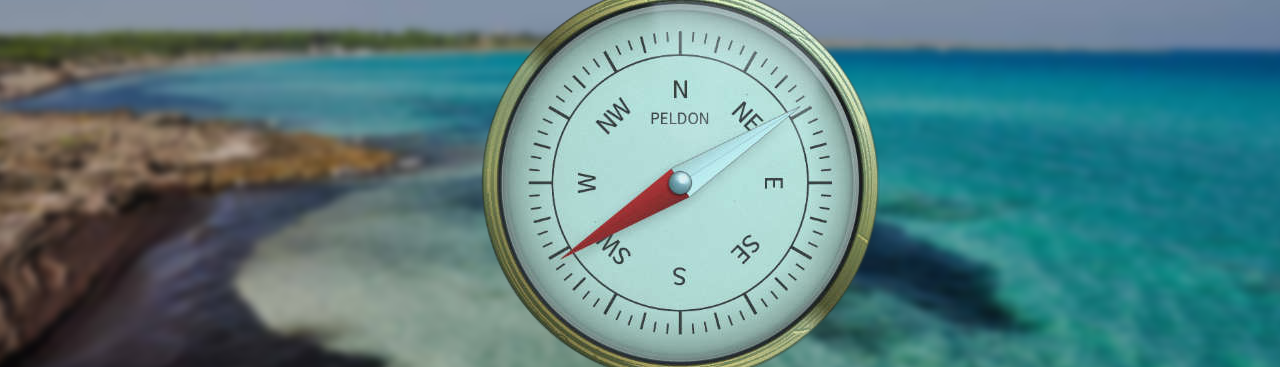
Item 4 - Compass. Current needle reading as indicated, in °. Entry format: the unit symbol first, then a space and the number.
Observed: ° 237.5
